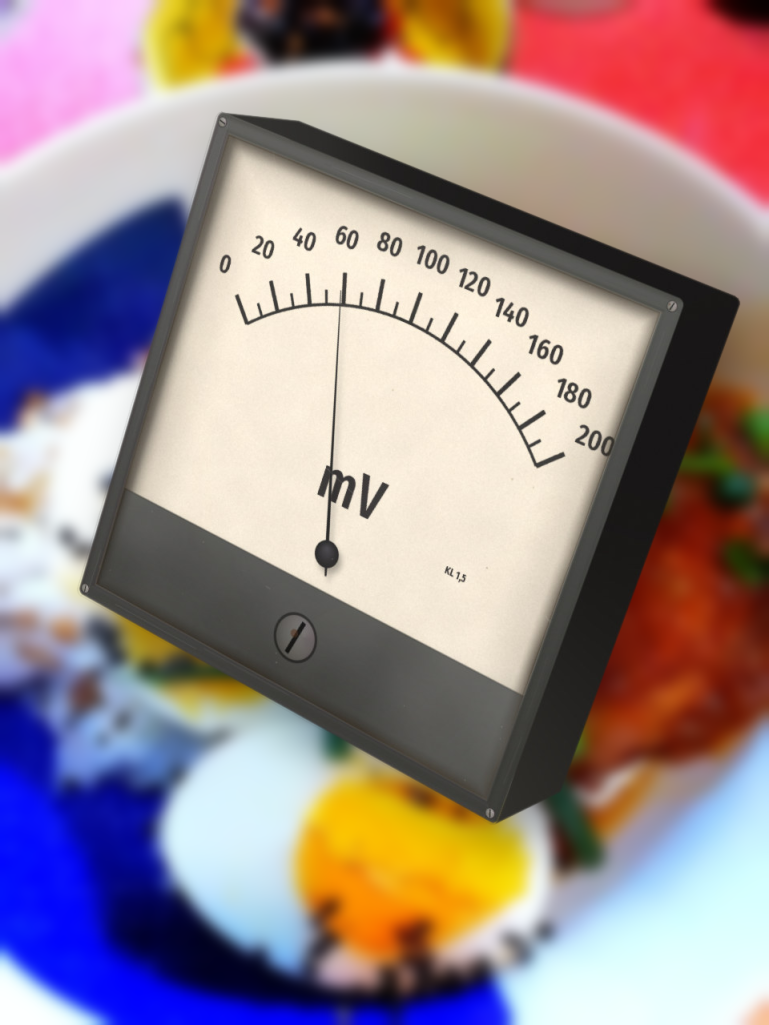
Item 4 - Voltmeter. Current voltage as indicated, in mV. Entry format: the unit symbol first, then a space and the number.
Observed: mV 60
